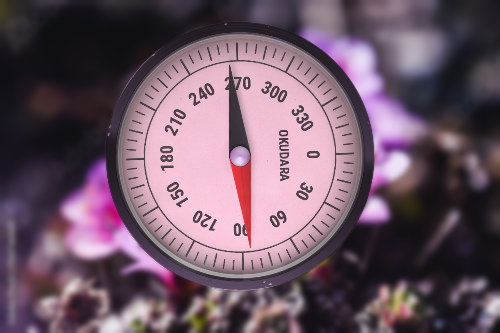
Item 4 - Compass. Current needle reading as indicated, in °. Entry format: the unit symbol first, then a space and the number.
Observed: ° 85
